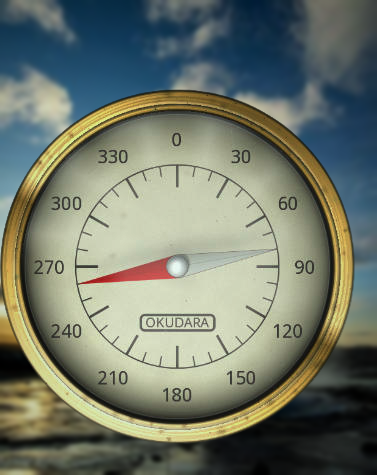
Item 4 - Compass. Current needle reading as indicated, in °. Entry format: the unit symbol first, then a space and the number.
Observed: ° 260
